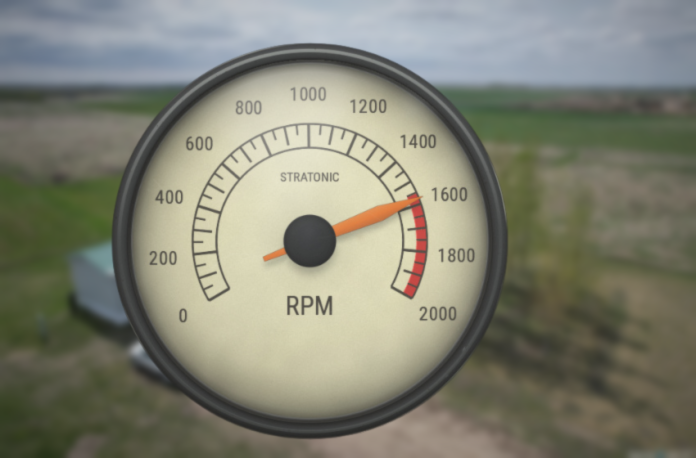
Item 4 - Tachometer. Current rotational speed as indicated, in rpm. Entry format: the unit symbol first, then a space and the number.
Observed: rpm 1575
